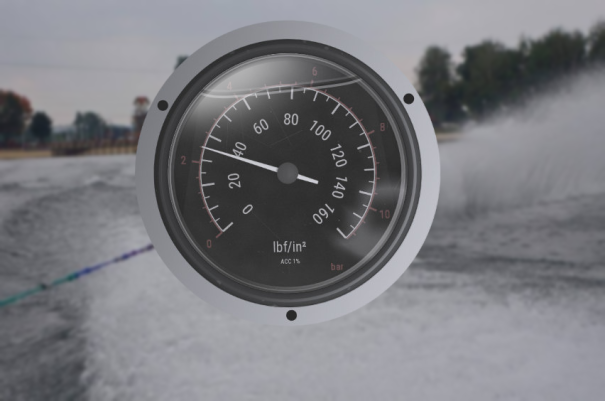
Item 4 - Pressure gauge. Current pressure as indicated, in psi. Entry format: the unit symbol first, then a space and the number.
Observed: psi 35
